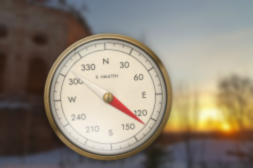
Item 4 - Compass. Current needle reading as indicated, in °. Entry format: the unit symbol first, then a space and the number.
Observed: ° 130
